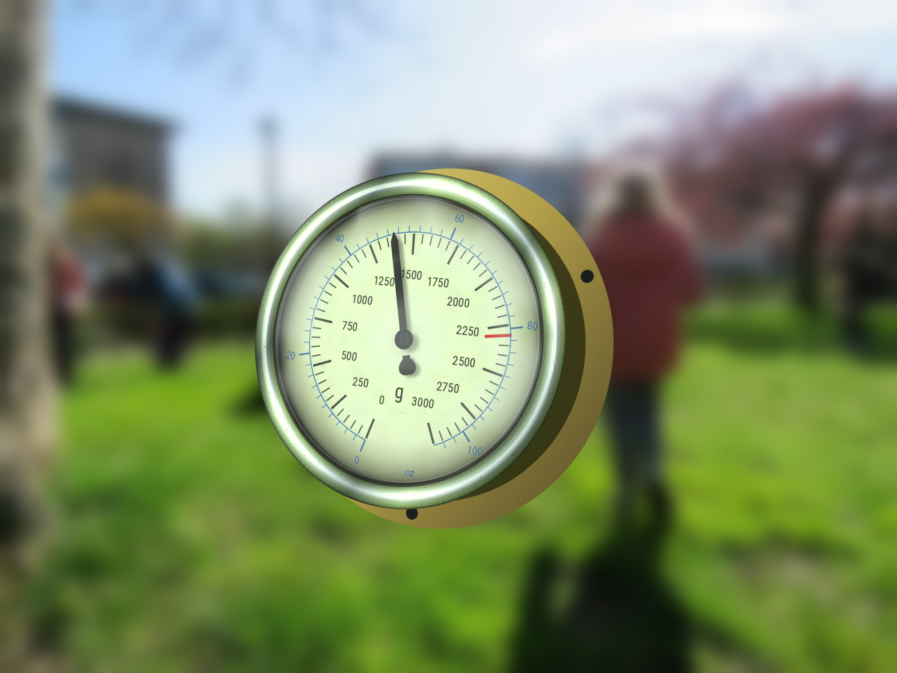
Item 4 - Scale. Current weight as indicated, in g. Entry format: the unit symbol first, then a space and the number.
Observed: g 1400
